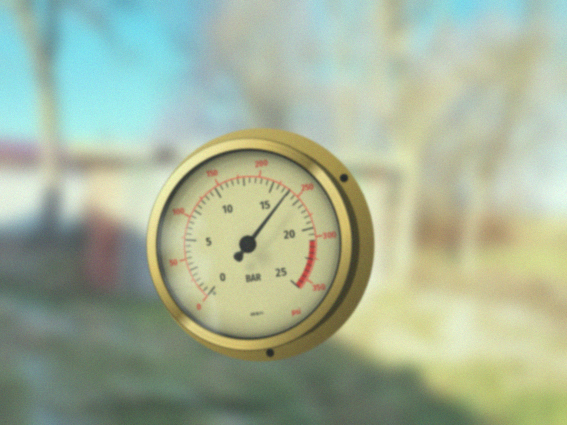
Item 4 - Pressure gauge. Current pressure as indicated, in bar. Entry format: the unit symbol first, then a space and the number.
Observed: bar 16.5
